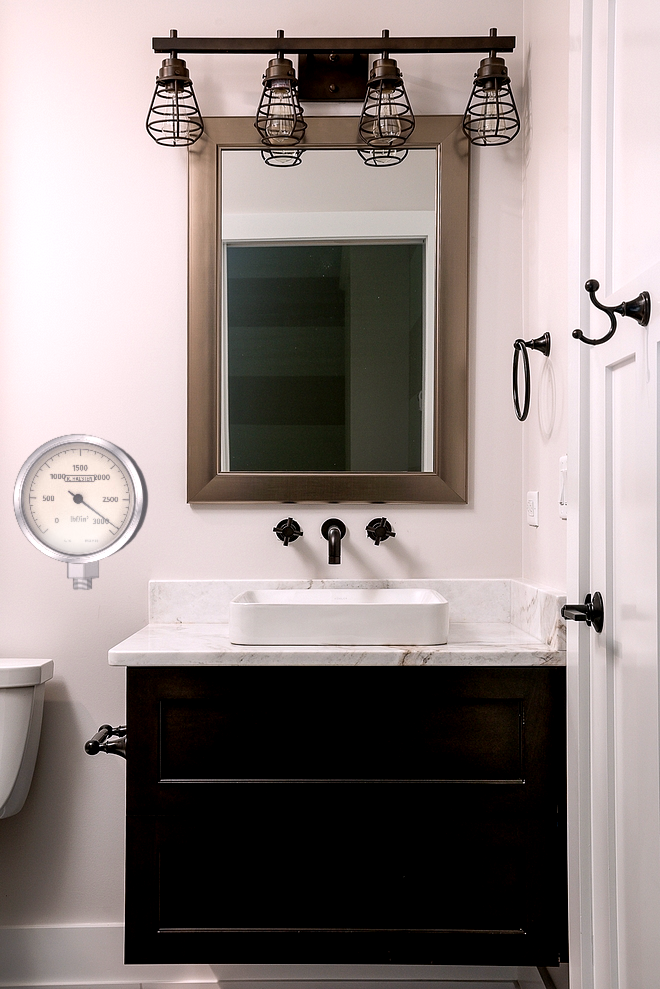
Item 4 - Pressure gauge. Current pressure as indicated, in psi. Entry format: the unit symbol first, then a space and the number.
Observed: psi 2900
